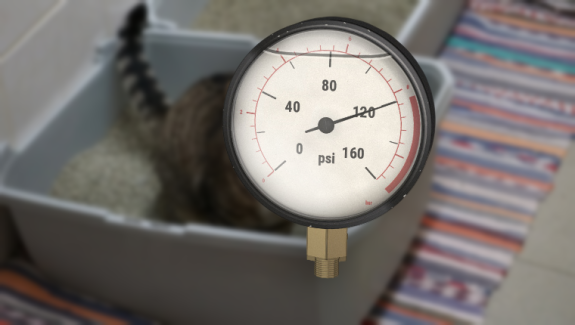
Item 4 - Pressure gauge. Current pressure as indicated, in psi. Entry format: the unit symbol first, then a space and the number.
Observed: psi 120
